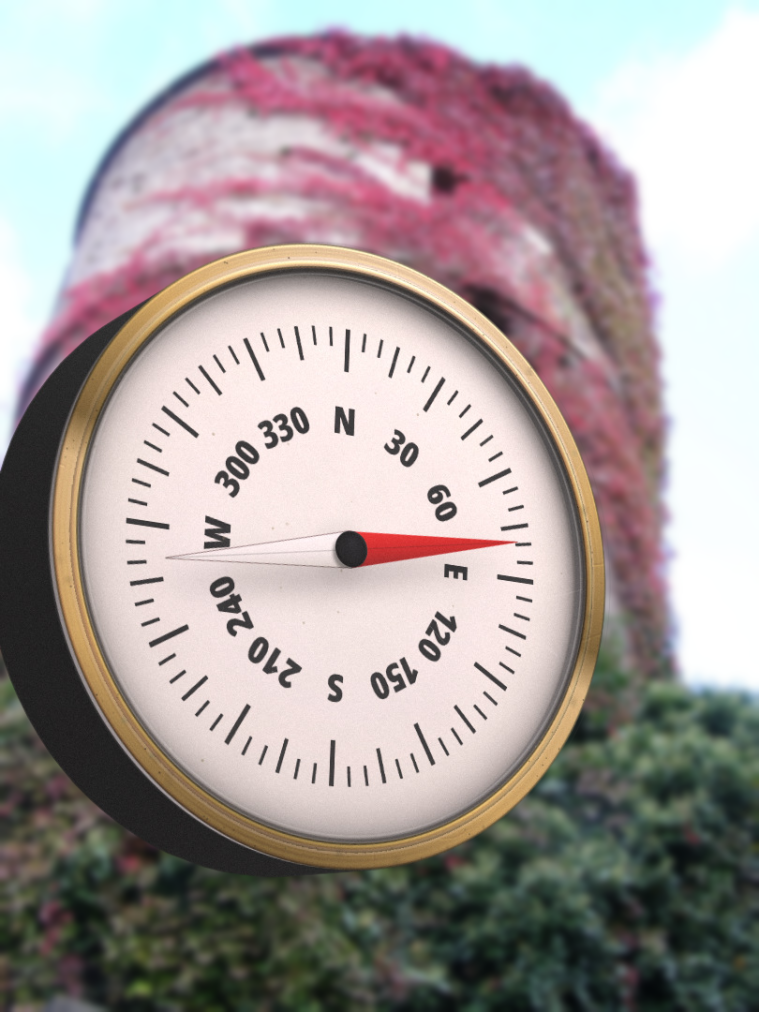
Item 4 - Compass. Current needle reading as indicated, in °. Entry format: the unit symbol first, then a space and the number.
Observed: ° 80
